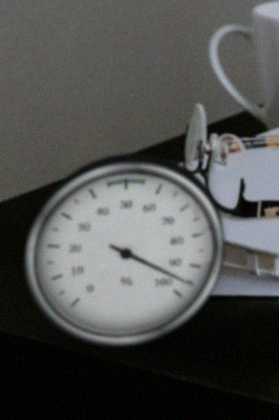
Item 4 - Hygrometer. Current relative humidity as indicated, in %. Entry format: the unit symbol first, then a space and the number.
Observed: % 95
